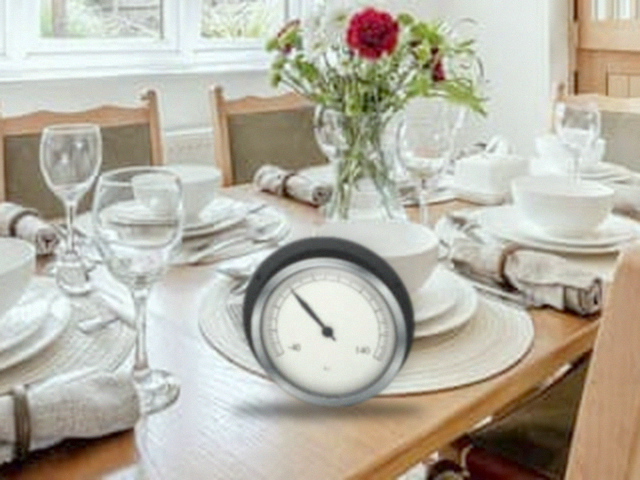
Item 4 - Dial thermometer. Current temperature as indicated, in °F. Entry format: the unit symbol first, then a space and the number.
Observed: °F 20
